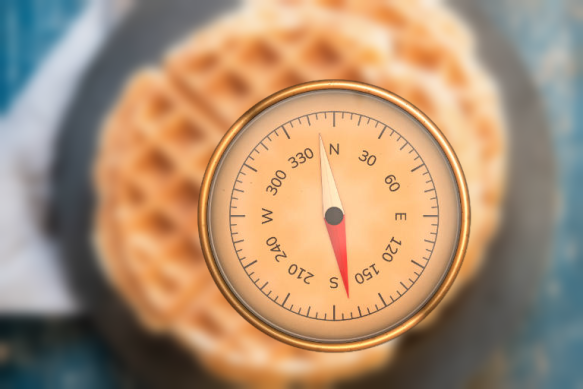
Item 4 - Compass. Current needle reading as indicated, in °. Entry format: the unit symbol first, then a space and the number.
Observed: ° 170
